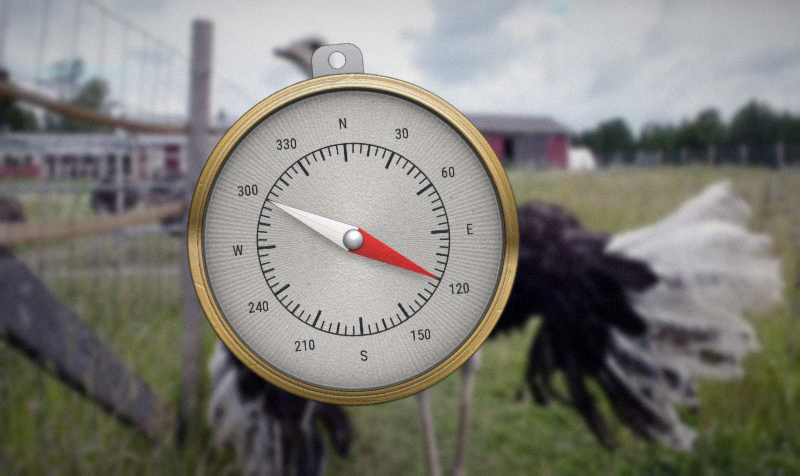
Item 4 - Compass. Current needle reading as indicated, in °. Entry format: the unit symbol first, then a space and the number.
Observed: ° 120
